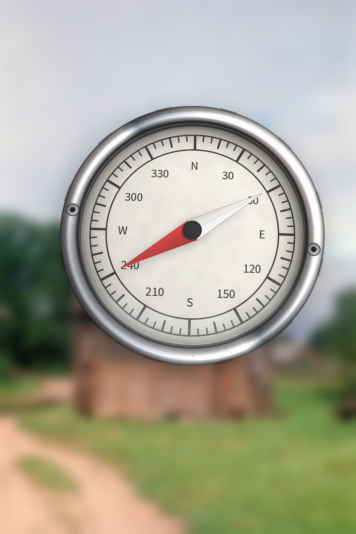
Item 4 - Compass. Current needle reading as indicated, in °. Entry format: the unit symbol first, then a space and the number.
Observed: ° 240
